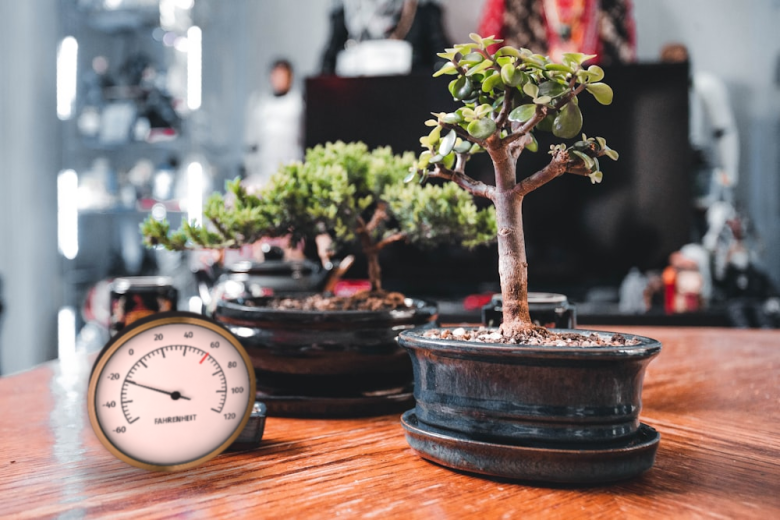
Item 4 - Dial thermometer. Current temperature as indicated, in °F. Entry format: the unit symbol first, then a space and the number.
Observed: °F -20
